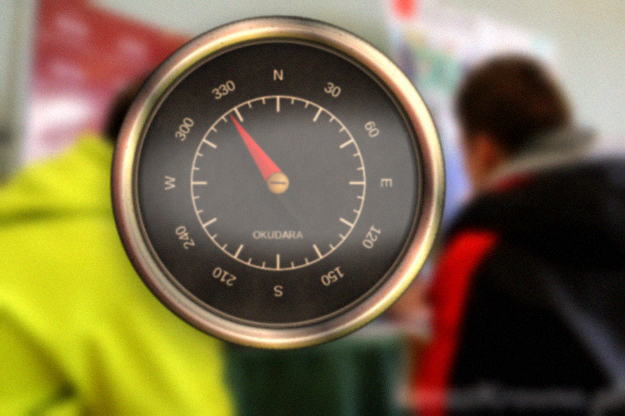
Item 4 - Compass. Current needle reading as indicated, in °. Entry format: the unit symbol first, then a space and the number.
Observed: ° 325
